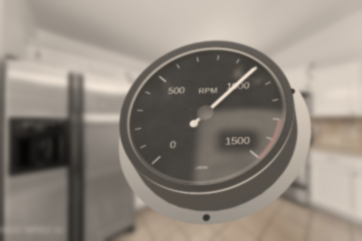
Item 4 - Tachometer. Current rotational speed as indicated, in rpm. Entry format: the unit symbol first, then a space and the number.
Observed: rpm 1000
